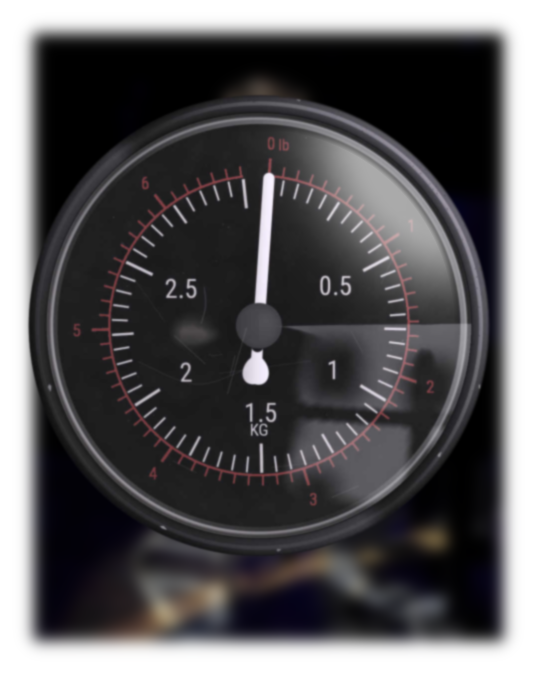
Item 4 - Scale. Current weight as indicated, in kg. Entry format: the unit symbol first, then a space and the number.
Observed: kg 0
